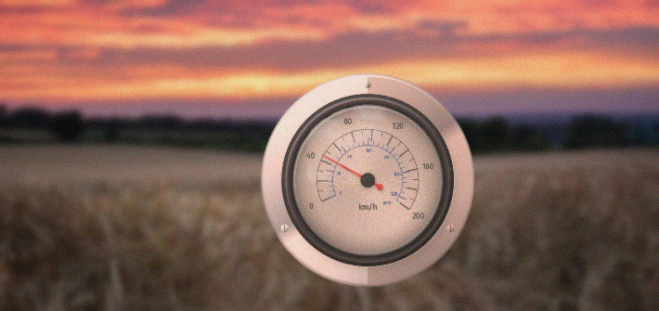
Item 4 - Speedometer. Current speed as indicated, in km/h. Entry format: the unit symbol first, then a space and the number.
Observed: km/h 45
